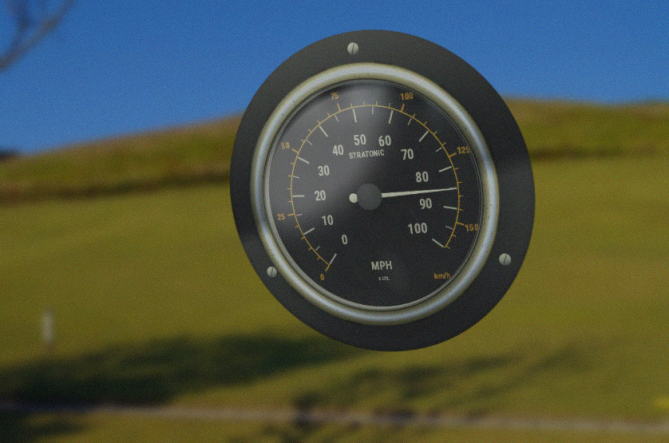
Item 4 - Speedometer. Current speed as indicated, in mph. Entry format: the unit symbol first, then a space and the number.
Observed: mph 85
